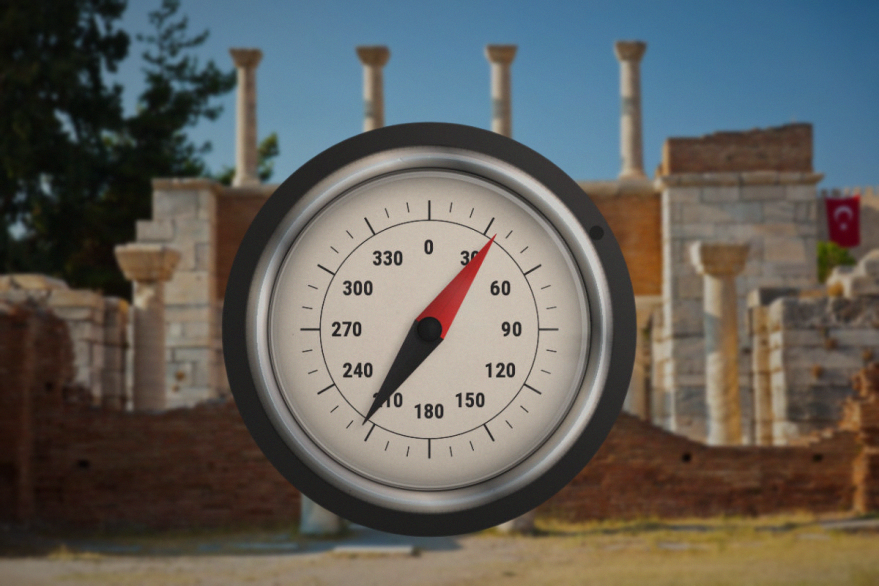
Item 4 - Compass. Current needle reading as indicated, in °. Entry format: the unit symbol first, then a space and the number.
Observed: ° 35
